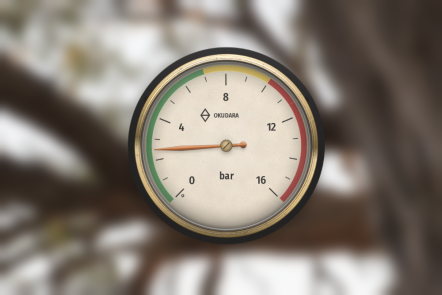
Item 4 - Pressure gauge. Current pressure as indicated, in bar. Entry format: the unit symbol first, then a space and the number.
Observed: bar 2.5
